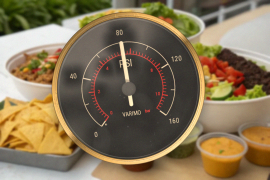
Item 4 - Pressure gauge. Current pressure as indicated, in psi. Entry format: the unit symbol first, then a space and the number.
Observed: psi 80
